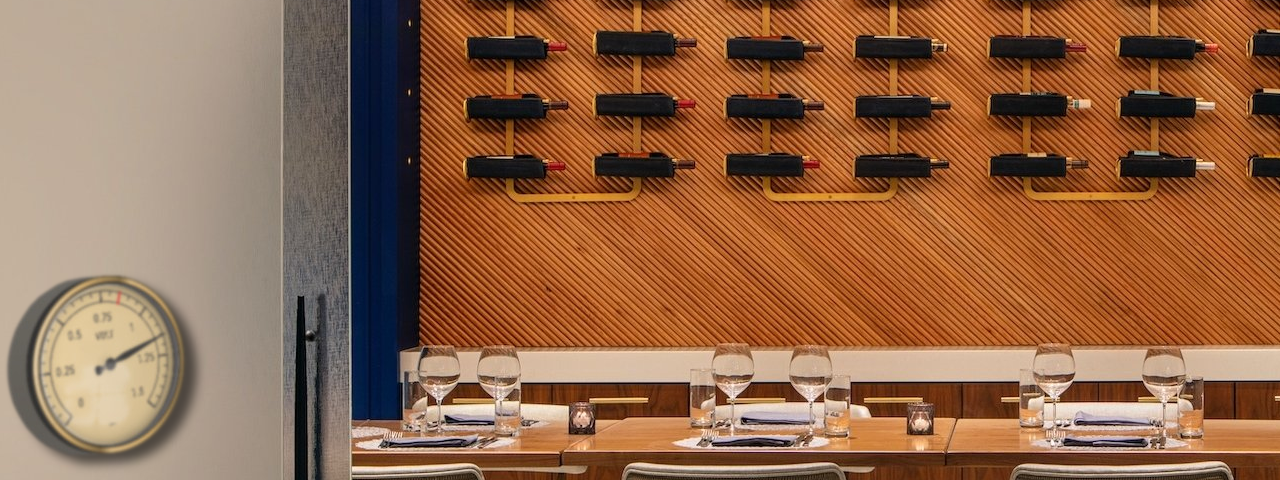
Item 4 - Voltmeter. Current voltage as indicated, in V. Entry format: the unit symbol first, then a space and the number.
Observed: V 1.15
